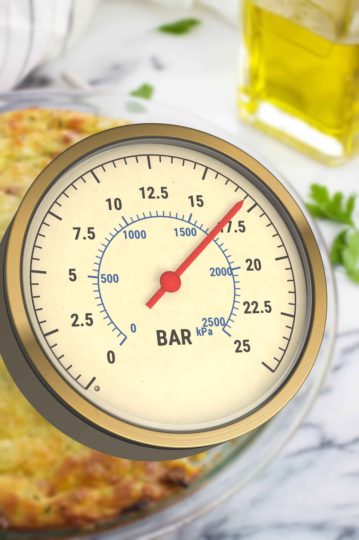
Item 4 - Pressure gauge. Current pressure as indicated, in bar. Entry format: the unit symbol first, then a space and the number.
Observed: bar 17
